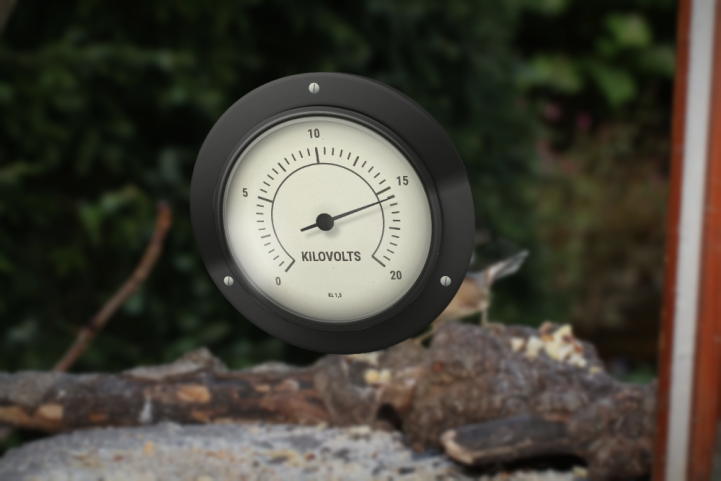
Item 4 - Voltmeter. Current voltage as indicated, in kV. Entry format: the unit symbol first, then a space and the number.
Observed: kV 15.5
